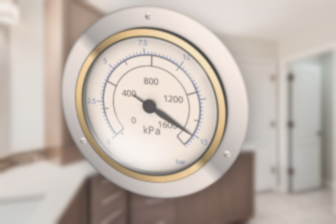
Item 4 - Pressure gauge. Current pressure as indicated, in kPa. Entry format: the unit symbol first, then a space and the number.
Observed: kPa 1500
